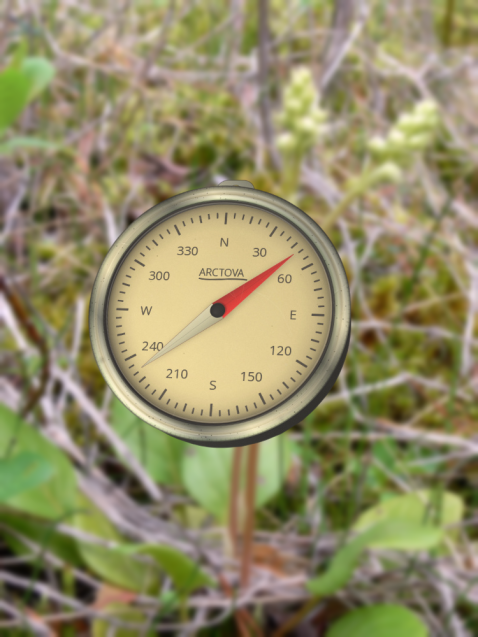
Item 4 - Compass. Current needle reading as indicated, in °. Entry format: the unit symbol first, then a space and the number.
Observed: ° 50
